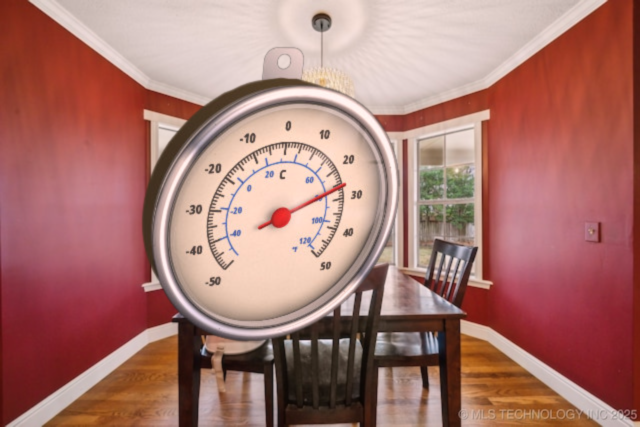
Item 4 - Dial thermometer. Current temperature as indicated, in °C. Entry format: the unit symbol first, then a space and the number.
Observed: °C 25
